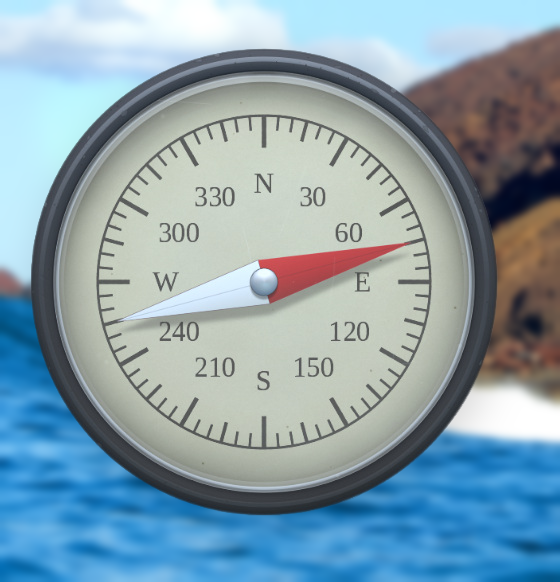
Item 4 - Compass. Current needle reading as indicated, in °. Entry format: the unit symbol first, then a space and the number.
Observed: ° 75
